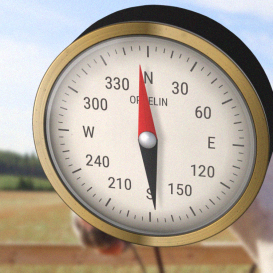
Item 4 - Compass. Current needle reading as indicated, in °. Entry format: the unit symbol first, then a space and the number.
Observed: ° 355
